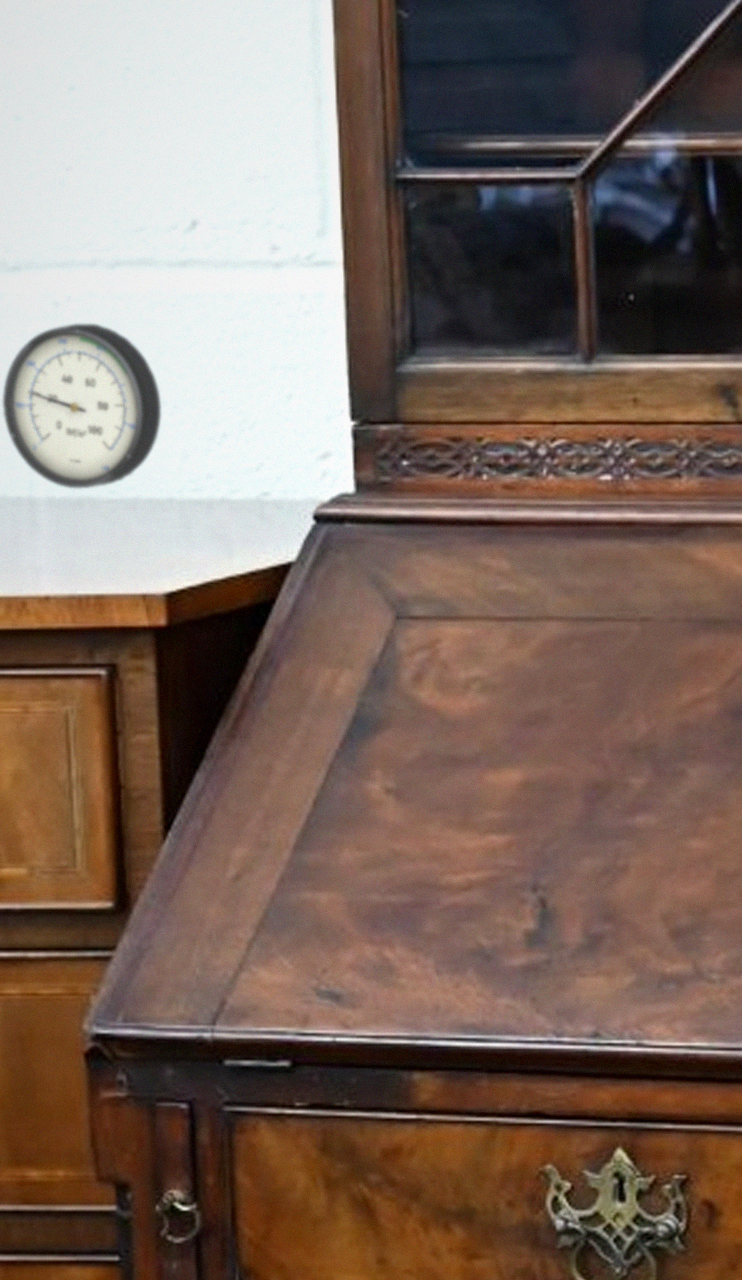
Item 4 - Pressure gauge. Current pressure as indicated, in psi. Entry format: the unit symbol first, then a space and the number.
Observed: psi 20
